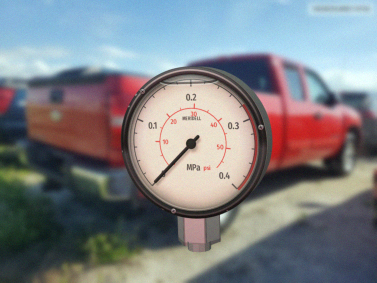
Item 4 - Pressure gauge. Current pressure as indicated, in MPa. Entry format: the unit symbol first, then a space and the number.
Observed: MPa 0
